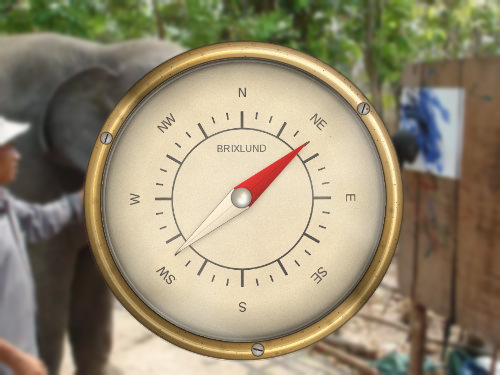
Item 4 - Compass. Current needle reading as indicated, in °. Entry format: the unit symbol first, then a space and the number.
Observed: ° 50
